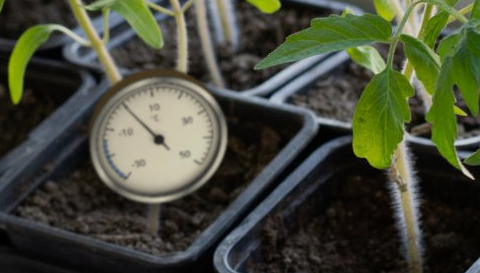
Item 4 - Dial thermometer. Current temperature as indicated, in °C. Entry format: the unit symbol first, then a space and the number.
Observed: °C 0
